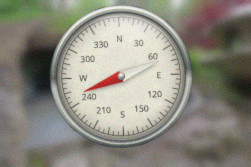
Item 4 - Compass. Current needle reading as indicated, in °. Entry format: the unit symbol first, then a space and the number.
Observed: ° 250
